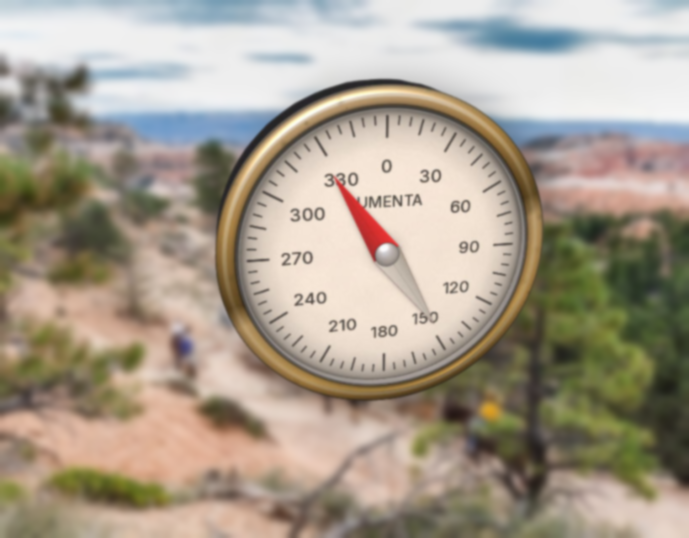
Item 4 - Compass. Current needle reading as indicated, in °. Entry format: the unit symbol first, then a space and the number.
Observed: ° 327.5
